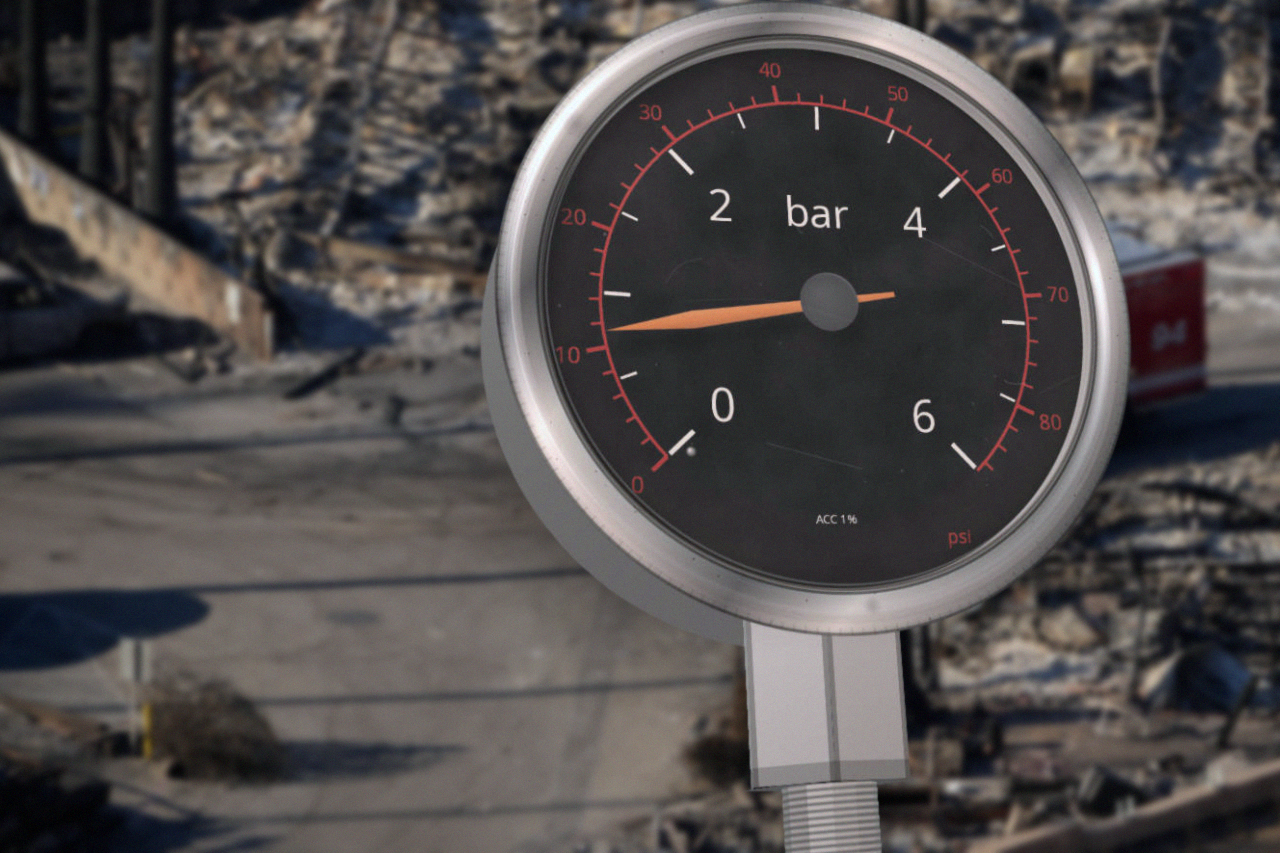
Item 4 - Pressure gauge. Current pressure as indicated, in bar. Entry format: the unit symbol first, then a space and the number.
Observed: bar 0.75
